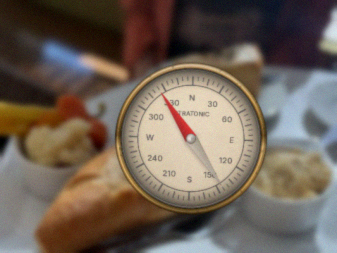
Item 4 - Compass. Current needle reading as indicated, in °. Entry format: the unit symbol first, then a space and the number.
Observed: ° 325
